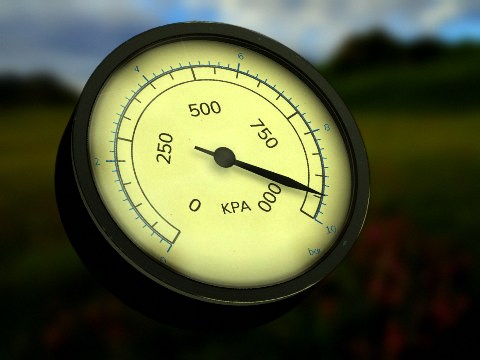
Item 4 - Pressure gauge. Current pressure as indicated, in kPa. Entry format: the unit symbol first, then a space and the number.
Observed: kPa 950
